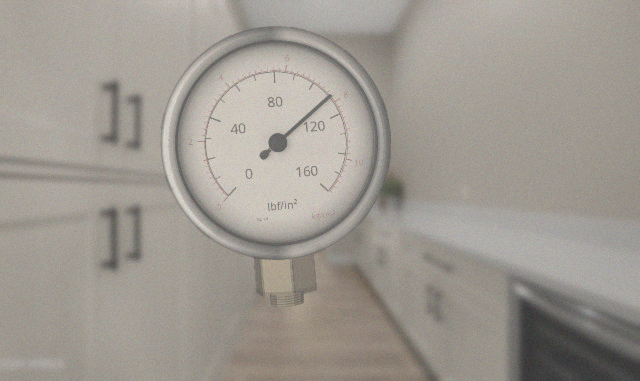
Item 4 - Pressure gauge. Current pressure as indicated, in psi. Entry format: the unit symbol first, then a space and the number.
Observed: psi 110
